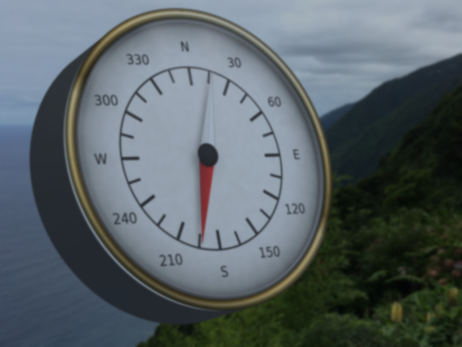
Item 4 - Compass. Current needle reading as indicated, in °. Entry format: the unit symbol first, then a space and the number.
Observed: ° 195
